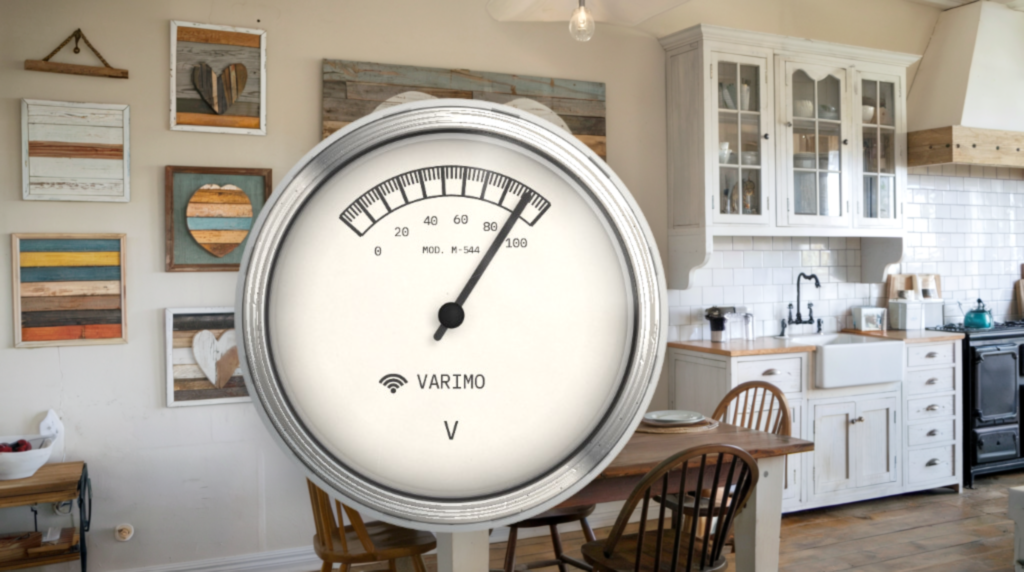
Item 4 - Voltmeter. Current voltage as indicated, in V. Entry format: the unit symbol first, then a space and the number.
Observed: V 90
